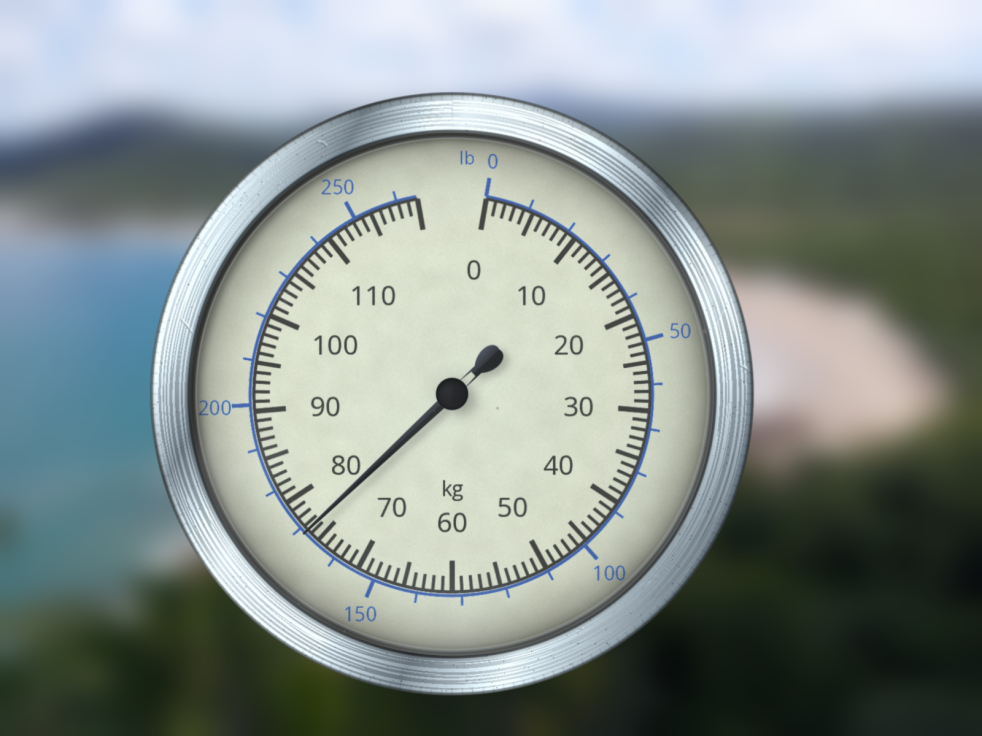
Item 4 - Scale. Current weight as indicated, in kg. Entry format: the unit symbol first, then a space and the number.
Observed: kg 76.5
